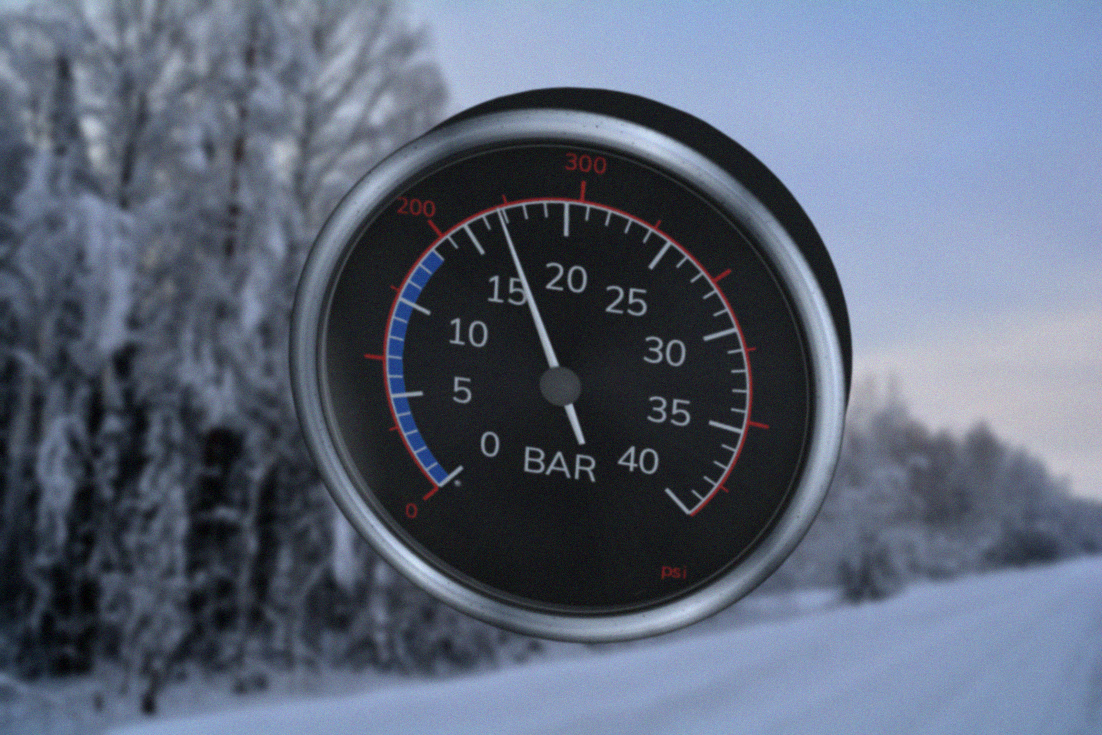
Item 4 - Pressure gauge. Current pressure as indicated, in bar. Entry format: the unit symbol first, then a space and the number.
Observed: bar 17
